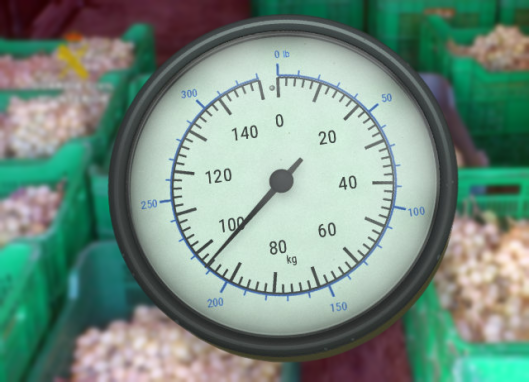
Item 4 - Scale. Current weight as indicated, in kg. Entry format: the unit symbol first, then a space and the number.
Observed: kg 96
